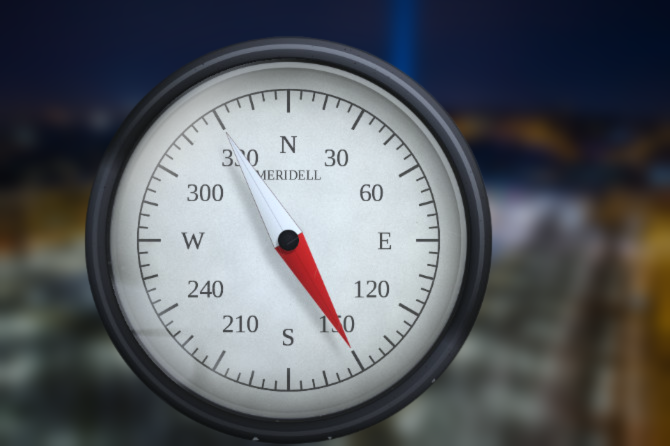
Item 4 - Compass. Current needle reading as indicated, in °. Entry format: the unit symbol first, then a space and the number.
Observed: ° 150
